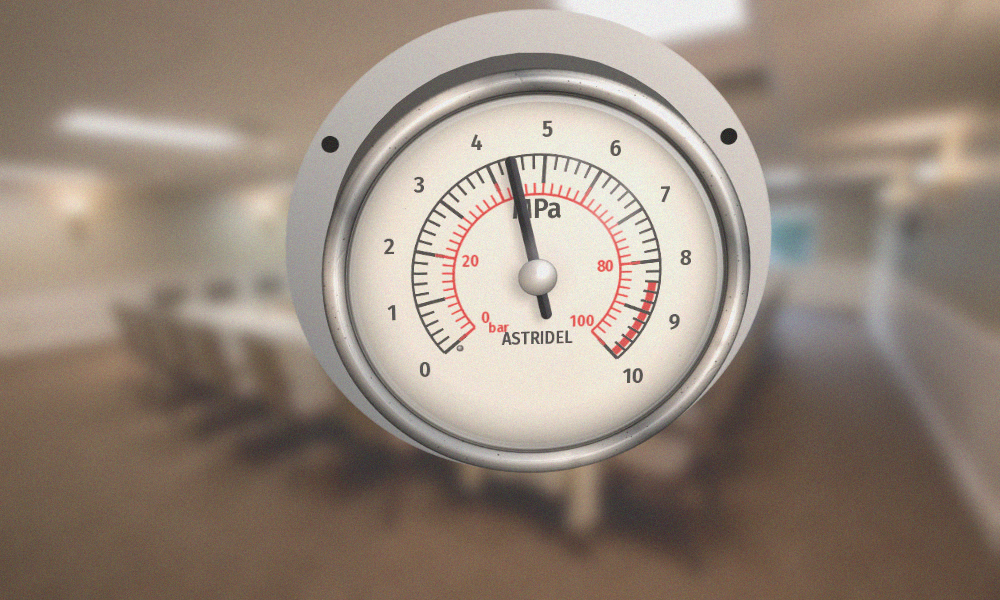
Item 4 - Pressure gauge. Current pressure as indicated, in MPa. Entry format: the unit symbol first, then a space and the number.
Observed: MPa 4.4
